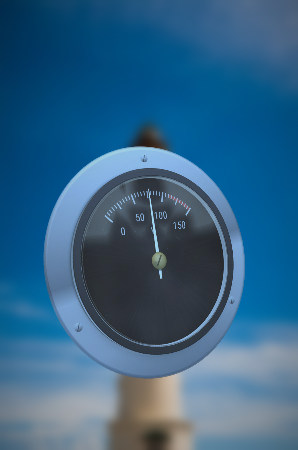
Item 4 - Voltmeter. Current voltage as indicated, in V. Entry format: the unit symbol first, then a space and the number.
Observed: V 75
